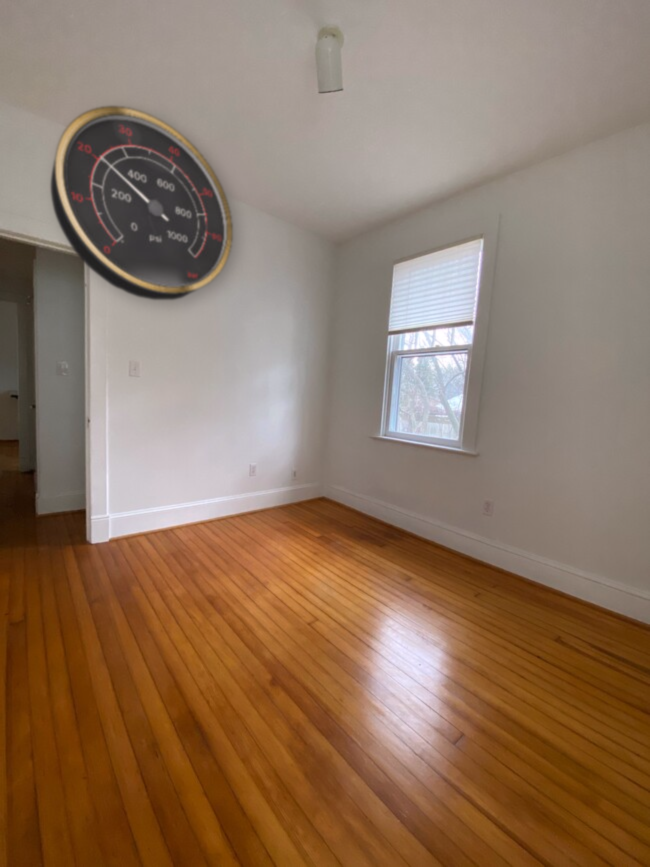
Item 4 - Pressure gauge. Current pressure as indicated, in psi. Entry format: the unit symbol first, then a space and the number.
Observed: psi 300
